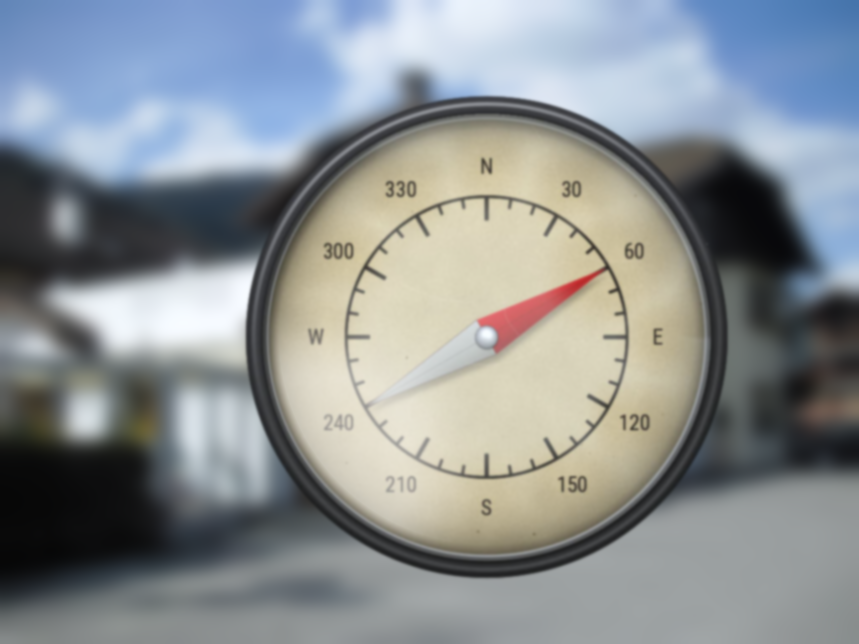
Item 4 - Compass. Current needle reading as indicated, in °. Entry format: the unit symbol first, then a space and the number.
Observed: ° 60
